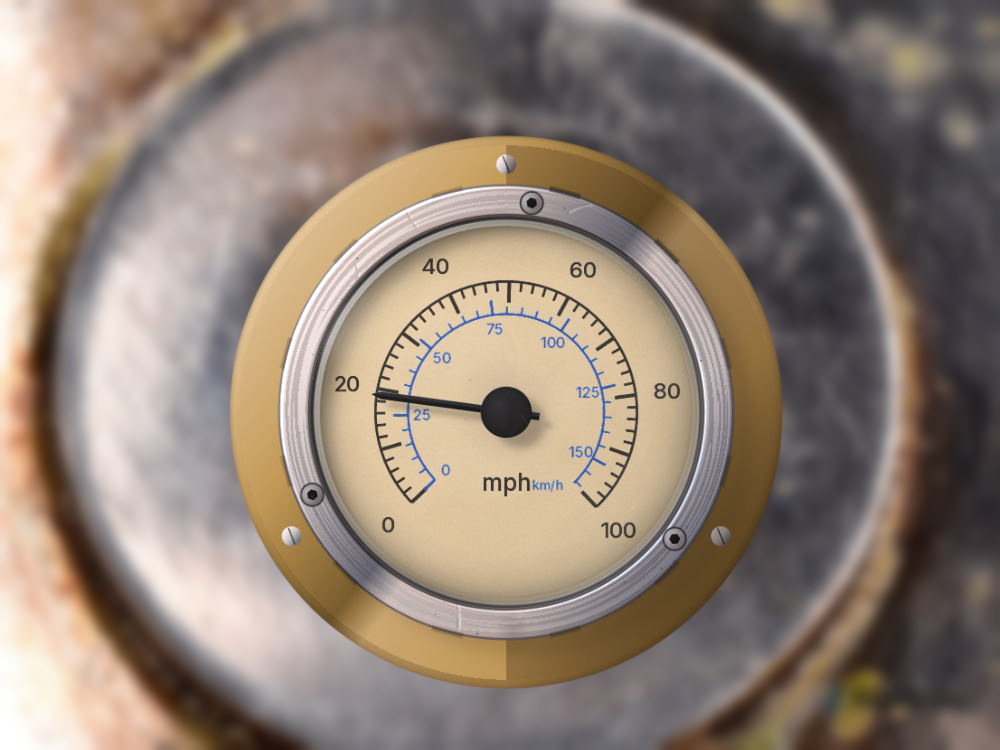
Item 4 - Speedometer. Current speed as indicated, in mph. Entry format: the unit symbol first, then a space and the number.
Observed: mph 19
